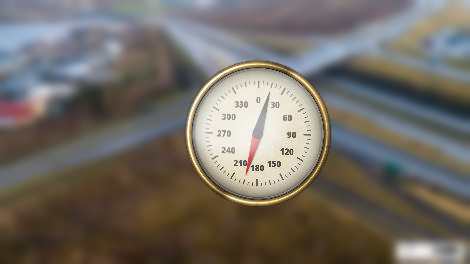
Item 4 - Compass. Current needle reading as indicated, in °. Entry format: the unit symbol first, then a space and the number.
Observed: ° 195
